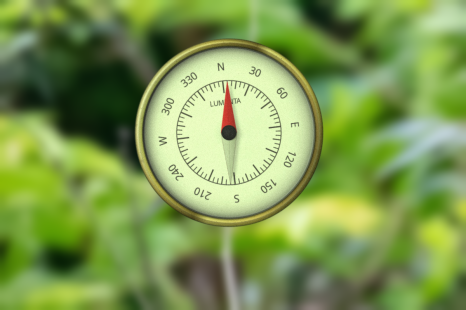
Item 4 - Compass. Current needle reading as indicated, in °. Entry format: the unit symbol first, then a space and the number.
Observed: ° 5
